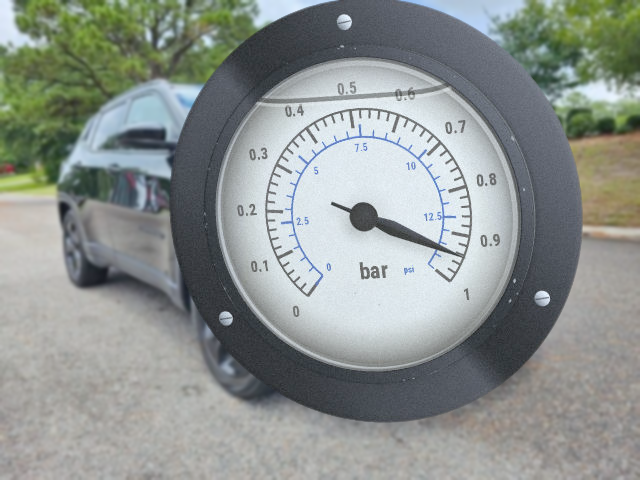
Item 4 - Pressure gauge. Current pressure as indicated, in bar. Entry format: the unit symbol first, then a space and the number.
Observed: bar 0.94
